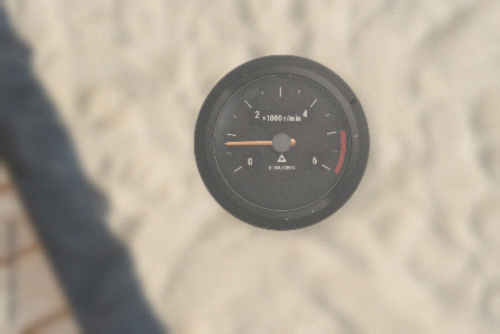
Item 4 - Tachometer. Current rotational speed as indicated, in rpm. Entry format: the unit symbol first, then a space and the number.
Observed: rpm 750
